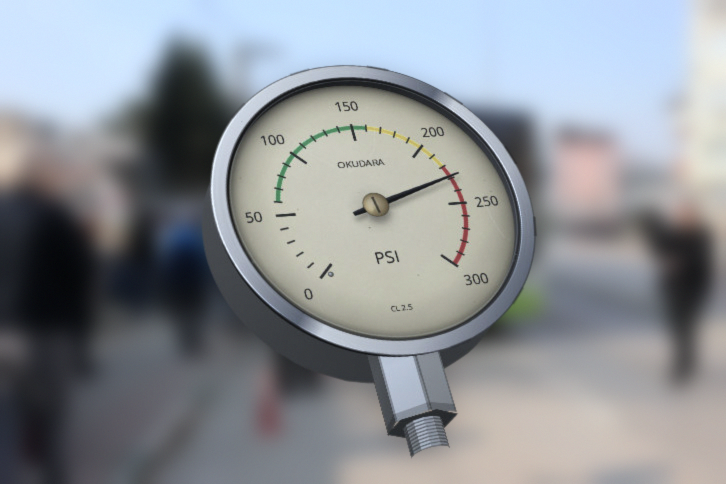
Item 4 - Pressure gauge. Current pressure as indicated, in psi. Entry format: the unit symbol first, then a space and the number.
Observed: psi 230
